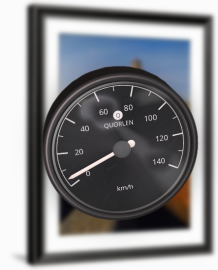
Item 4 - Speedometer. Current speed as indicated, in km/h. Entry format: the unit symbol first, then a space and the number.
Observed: km/h 5
